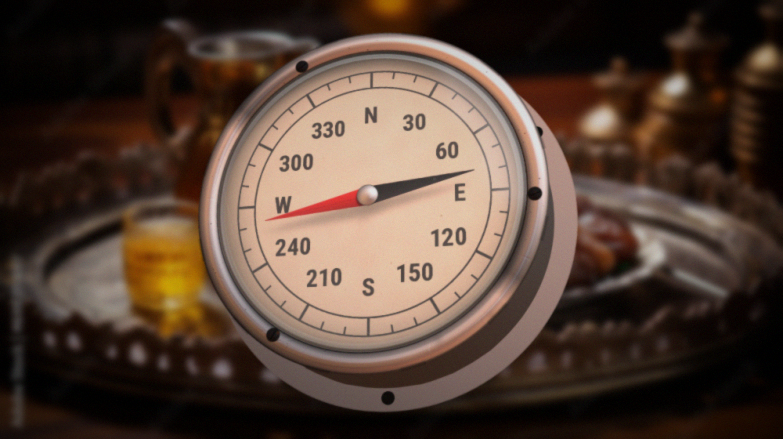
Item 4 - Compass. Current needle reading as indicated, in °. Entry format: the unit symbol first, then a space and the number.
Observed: ° 260
